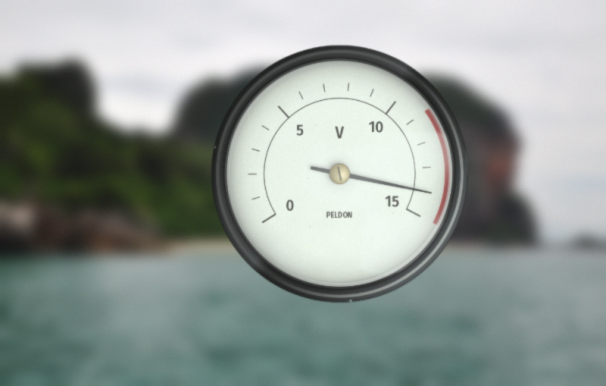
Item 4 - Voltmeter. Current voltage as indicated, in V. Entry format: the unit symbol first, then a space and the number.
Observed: V 14
